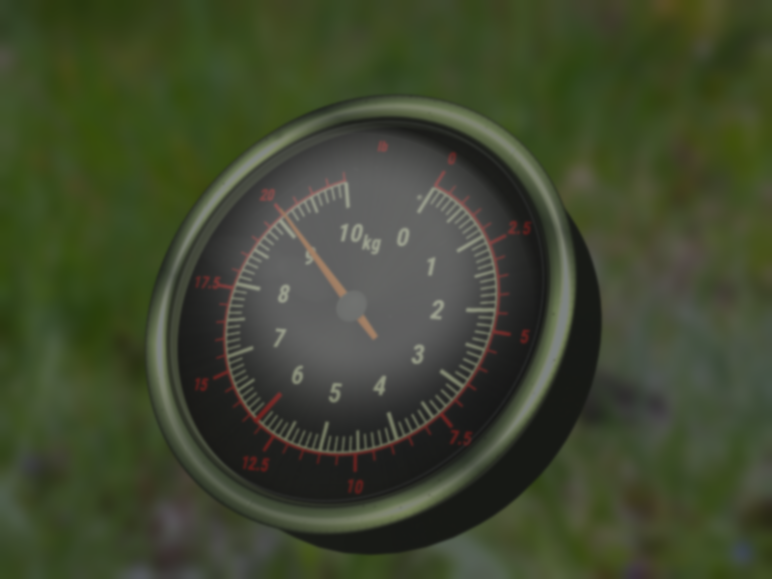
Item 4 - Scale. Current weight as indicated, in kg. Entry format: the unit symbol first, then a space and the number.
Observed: kg 9.1
